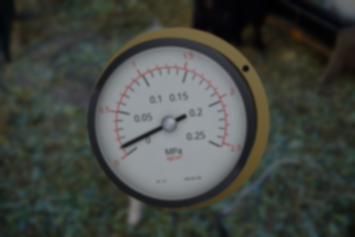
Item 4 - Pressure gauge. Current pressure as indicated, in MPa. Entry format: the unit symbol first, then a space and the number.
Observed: MPa 0.01
